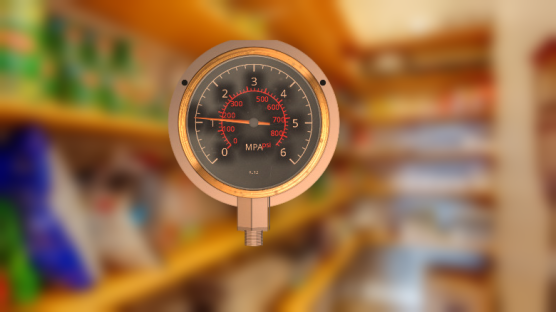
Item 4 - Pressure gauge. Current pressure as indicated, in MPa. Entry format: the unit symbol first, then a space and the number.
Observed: MPa 1.1
